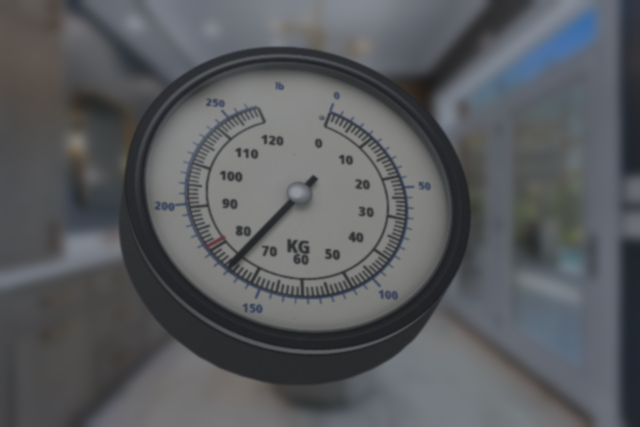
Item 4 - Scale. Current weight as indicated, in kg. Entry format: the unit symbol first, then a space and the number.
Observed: kg 75
